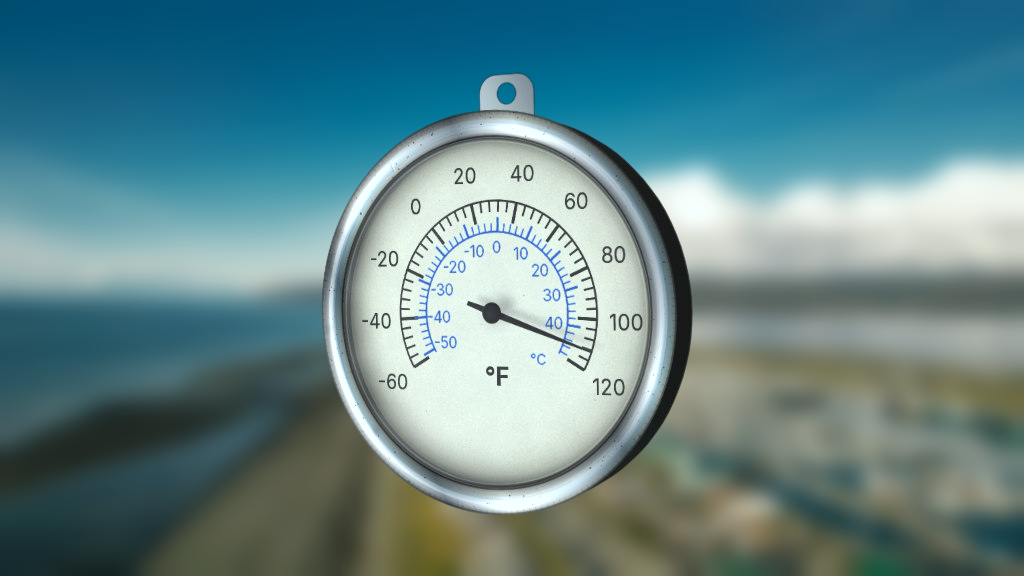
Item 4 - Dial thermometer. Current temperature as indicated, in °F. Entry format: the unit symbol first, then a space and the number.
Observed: °F 112
